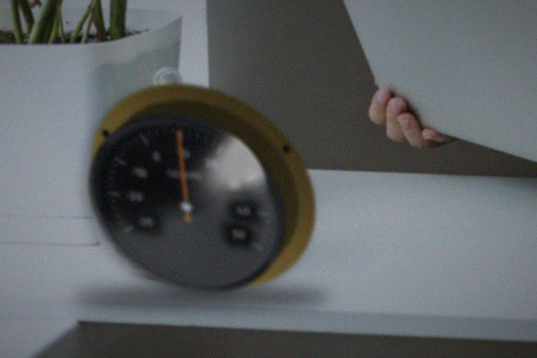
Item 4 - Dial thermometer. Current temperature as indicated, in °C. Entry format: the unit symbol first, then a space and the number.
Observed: °C 10
